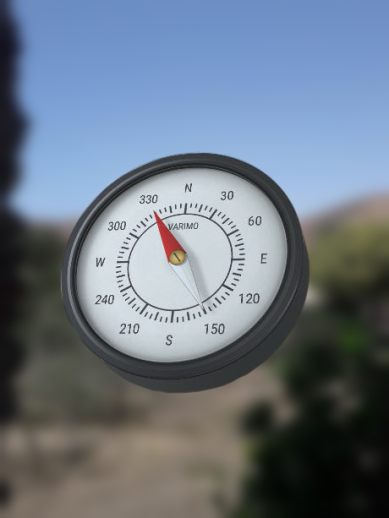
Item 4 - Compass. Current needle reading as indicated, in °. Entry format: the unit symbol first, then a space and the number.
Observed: ° 330
